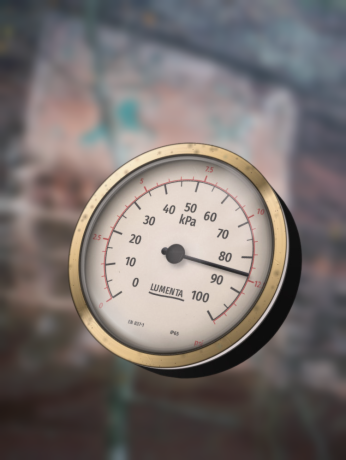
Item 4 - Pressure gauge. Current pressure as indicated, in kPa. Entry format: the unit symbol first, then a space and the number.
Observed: kPa 85
